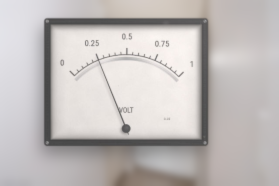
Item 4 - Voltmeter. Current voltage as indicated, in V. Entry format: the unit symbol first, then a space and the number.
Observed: V 0.25
